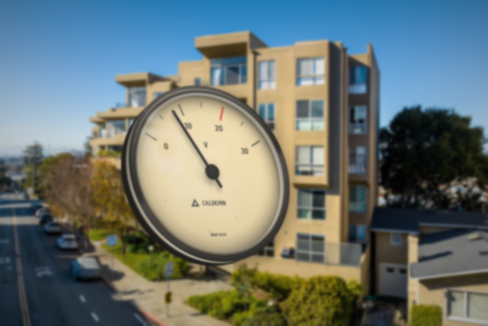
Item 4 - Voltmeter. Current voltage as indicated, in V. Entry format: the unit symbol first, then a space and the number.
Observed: V 7.5
